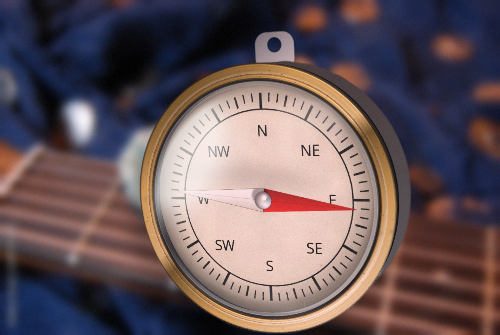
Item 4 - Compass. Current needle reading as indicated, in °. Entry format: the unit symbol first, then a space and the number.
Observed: ° 95
